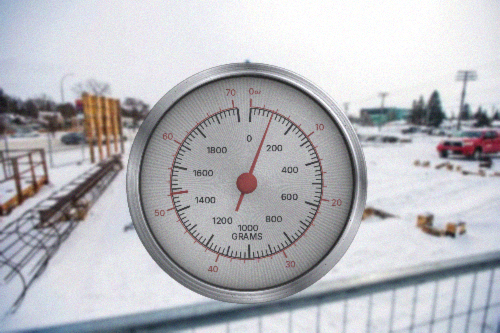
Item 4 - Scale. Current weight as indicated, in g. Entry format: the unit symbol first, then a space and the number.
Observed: g 100
